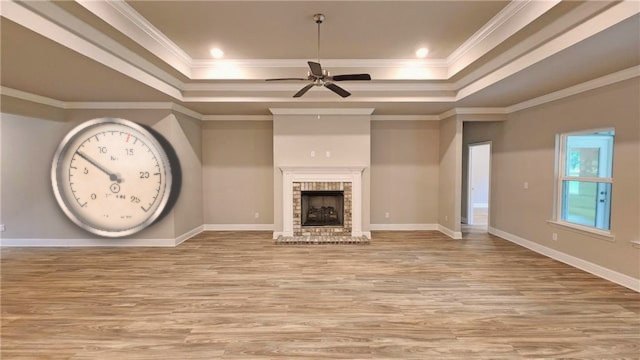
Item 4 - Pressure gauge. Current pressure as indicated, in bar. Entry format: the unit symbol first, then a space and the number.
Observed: bar 7
